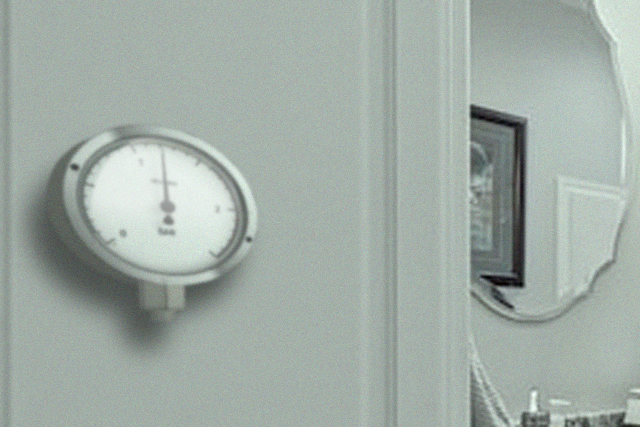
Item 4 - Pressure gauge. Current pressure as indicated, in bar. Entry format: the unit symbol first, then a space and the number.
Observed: bar 1.2
